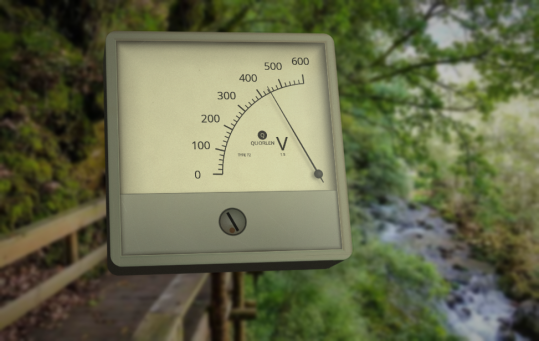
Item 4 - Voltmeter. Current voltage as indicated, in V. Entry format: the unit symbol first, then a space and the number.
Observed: V 440
